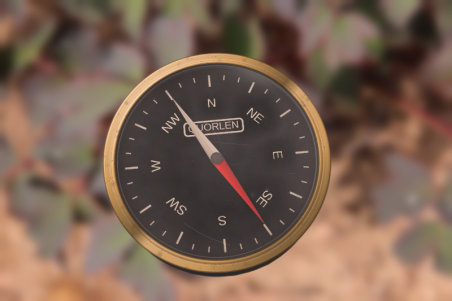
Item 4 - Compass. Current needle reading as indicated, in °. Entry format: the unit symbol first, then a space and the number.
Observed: ° 150
